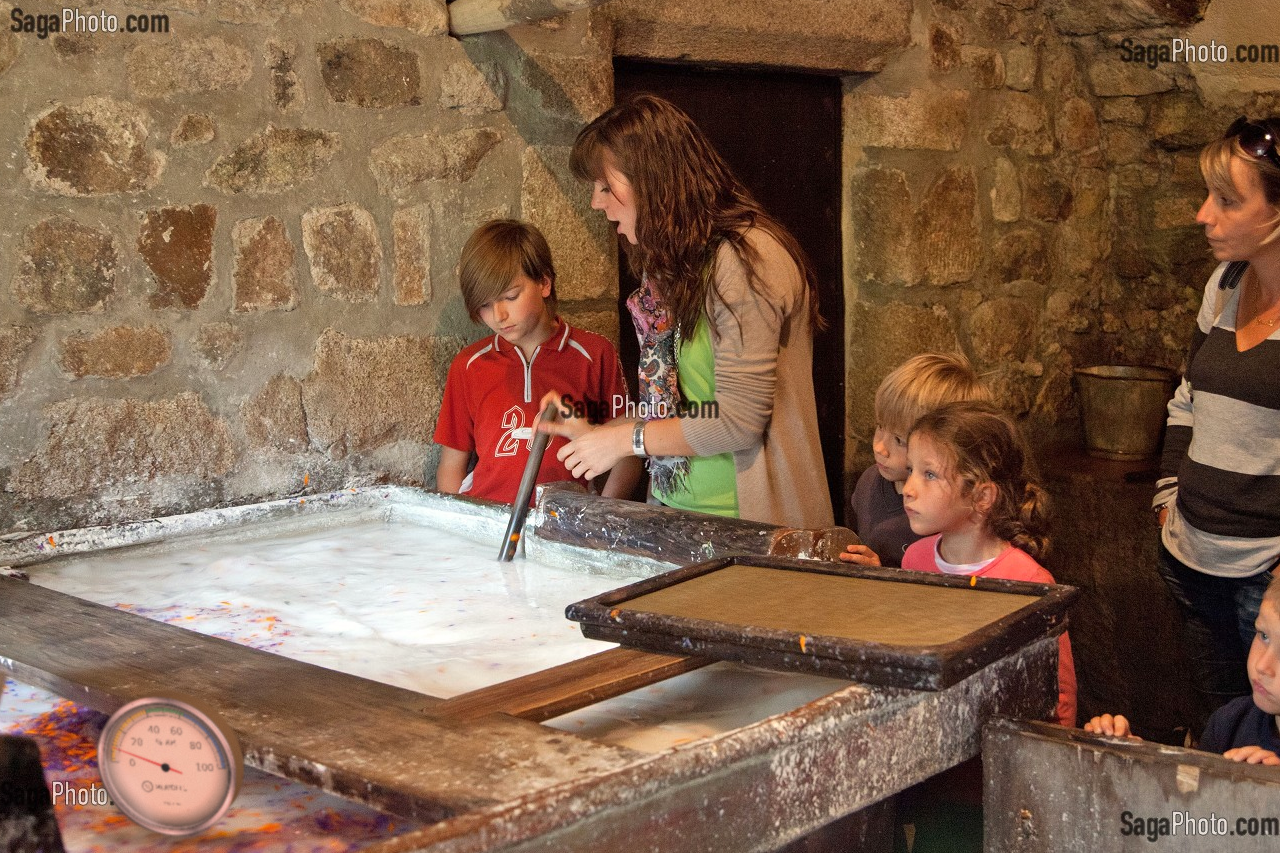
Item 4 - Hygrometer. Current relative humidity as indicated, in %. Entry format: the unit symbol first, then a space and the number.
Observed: % 10
